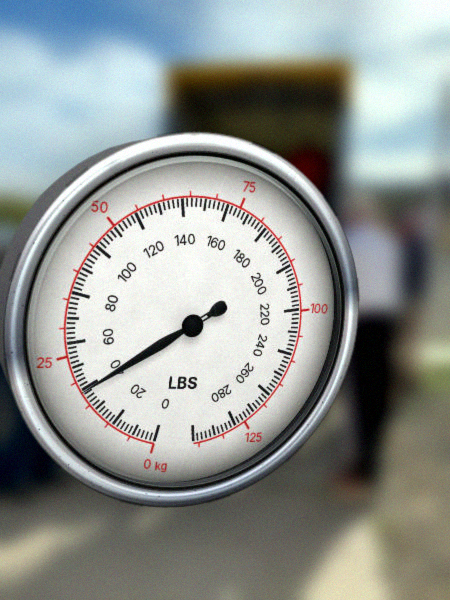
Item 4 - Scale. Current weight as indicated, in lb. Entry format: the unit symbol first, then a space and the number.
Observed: lb 40
